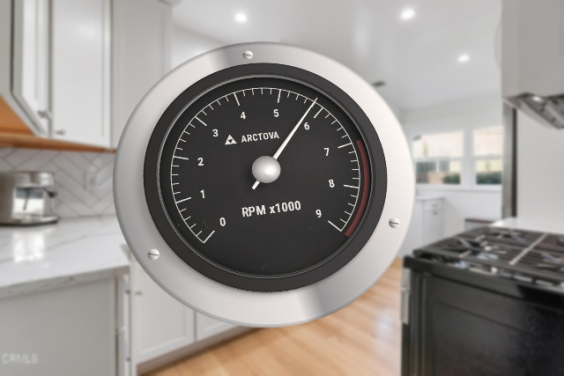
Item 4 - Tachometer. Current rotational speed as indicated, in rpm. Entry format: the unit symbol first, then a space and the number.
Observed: rpm 5800
